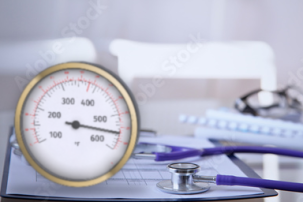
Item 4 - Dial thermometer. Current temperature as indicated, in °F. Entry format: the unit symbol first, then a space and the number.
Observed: °F 550
